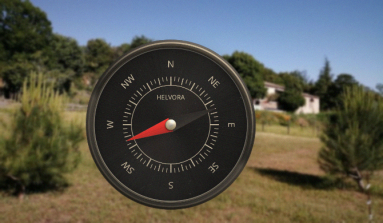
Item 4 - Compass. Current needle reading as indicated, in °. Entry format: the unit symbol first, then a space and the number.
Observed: ° 250
